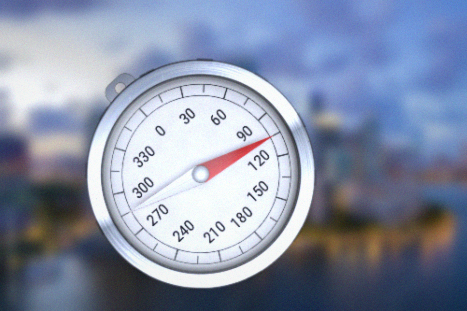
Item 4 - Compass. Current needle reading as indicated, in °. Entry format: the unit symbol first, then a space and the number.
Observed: ° 105
